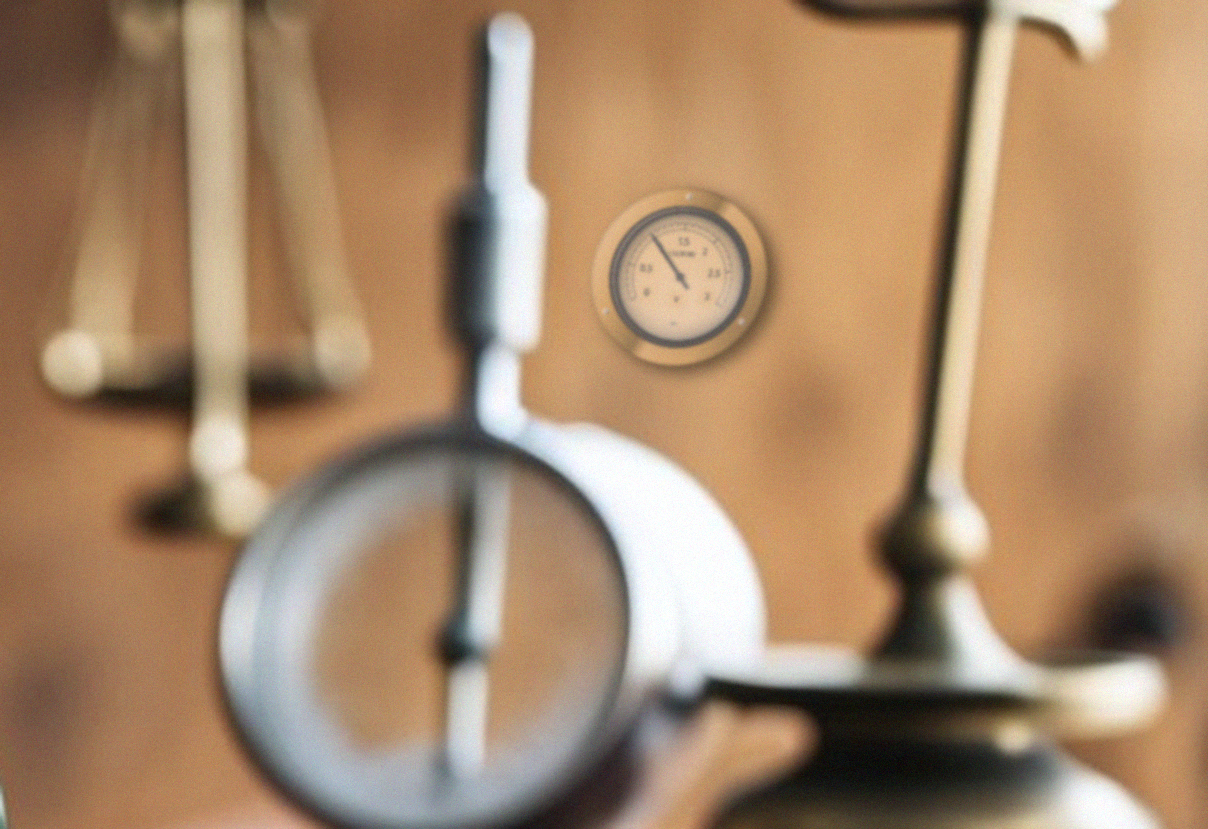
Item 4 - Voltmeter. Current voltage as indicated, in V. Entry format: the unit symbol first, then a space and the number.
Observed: V 1
